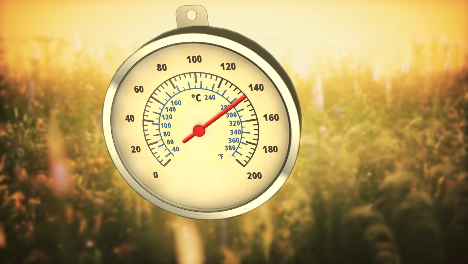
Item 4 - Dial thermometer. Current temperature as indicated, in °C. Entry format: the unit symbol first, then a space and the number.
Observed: °C 140
